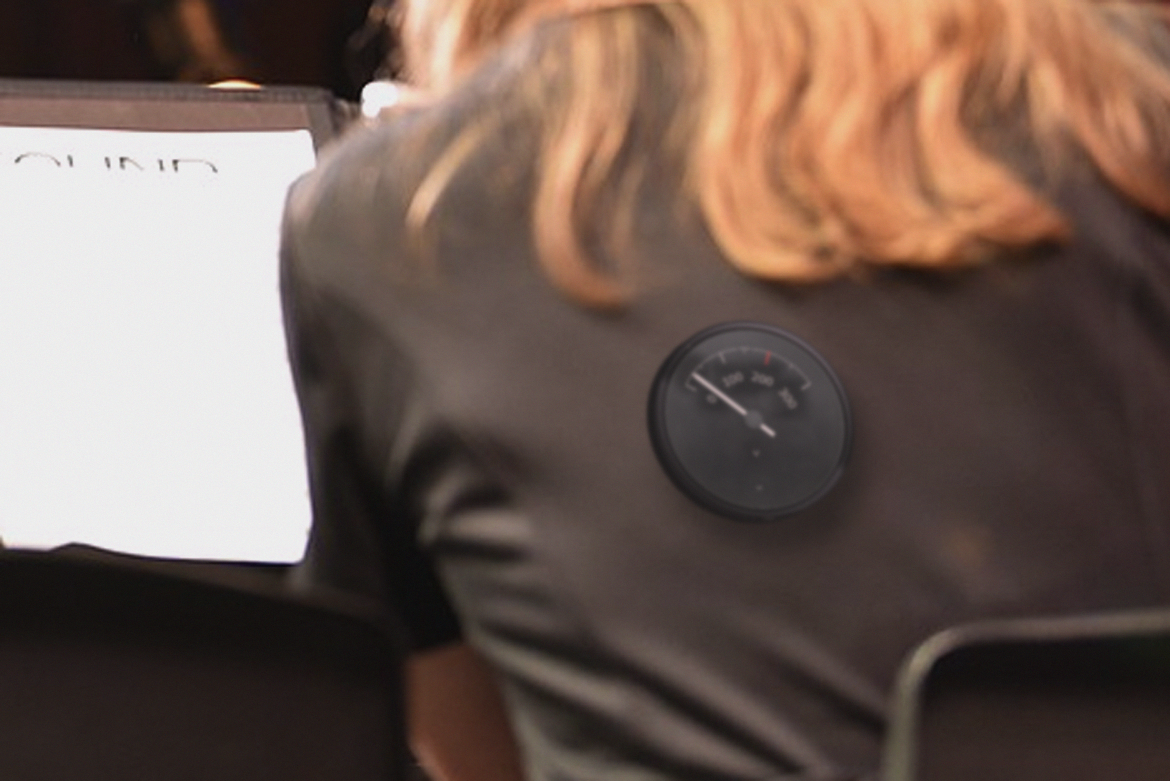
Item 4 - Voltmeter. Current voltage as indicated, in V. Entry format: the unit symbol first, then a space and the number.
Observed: V 25
